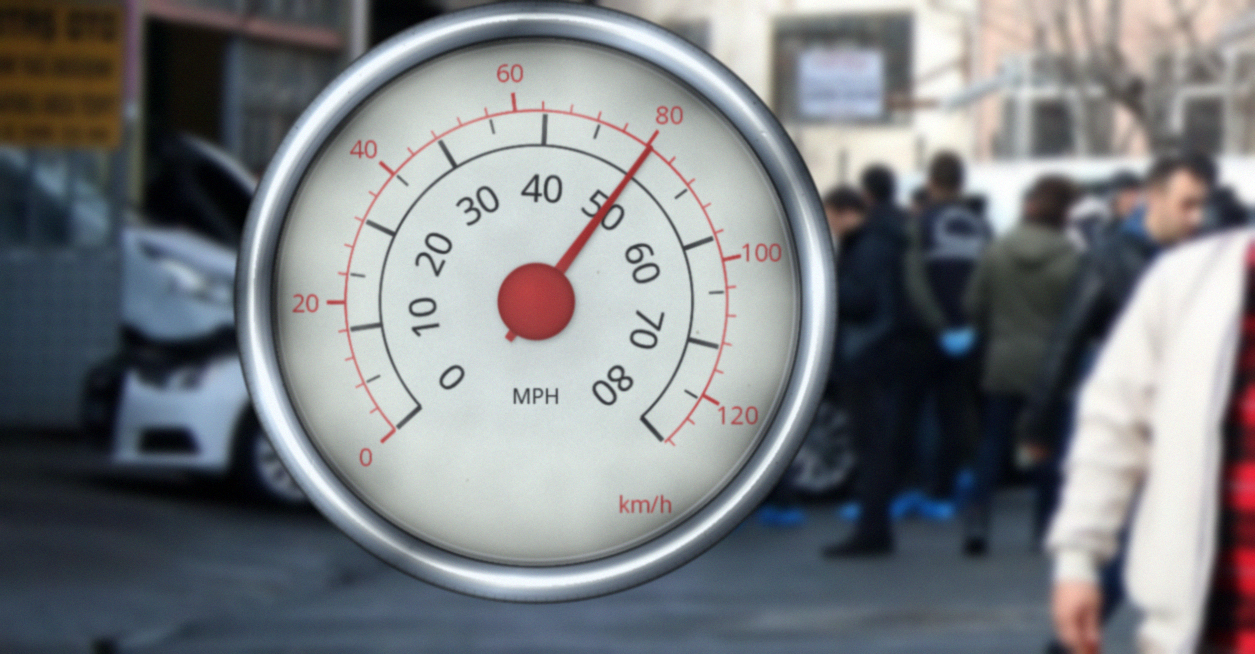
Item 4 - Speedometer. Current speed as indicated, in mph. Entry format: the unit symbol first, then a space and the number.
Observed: mph 50
